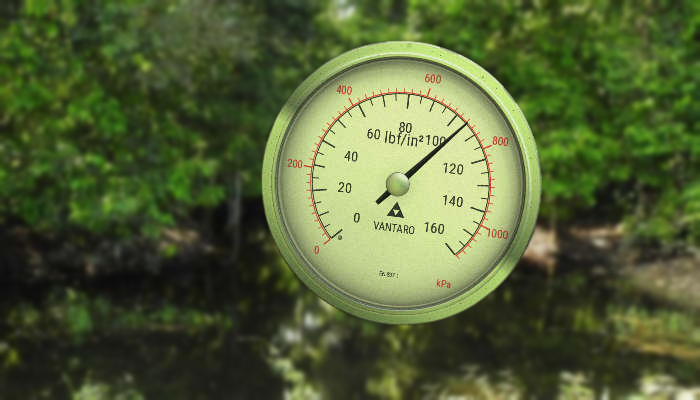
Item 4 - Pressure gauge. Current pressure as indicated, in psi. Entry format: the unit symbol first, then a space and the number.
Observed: psi 105
